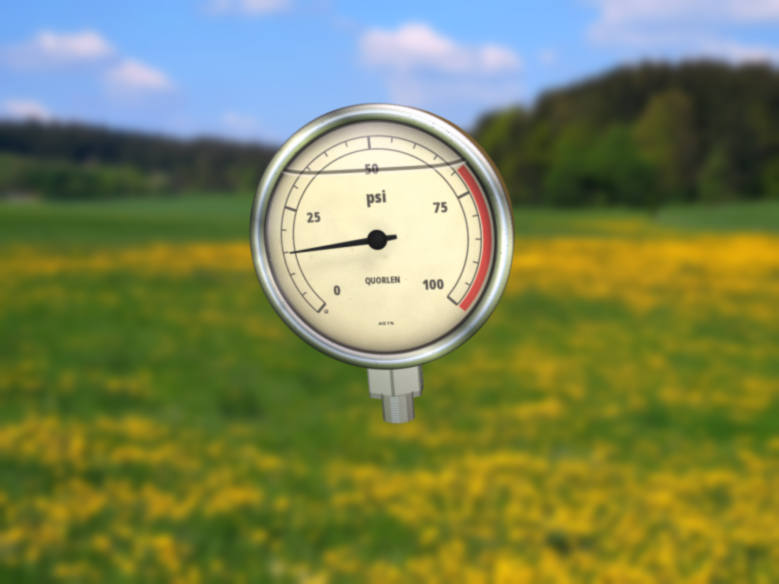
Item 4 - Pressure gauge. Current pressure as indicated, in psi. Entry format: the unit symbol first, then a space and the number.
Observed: psi 15
